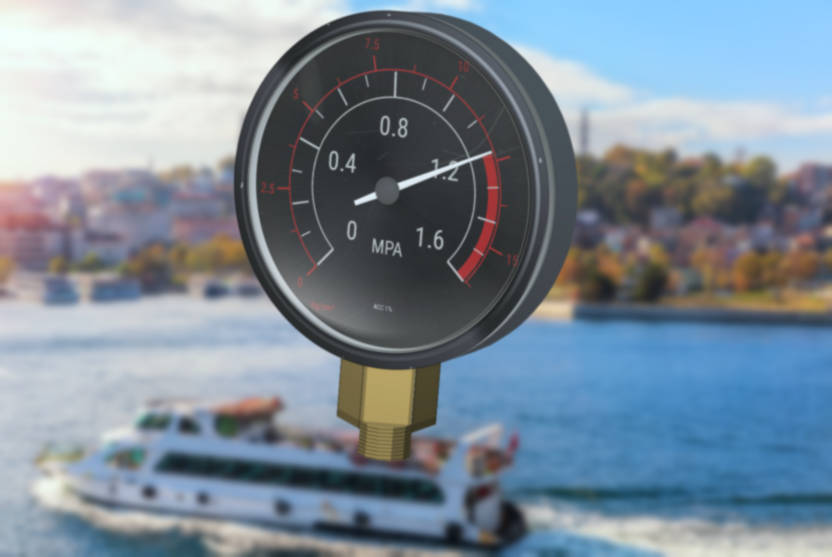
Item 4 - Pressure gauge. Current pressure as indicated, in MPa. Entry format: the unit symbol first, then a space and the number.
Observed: MPa 1.2
